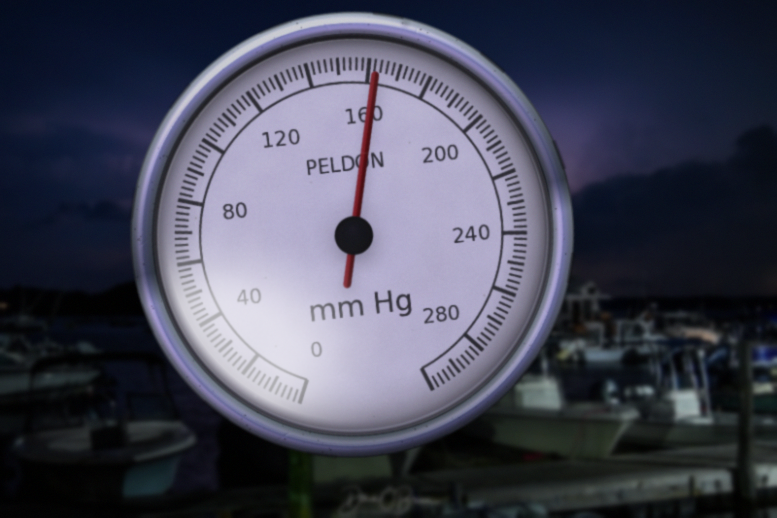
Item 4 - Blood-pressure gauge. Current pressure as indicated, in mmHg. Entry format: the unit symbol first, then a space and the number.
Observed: mmHg 162
